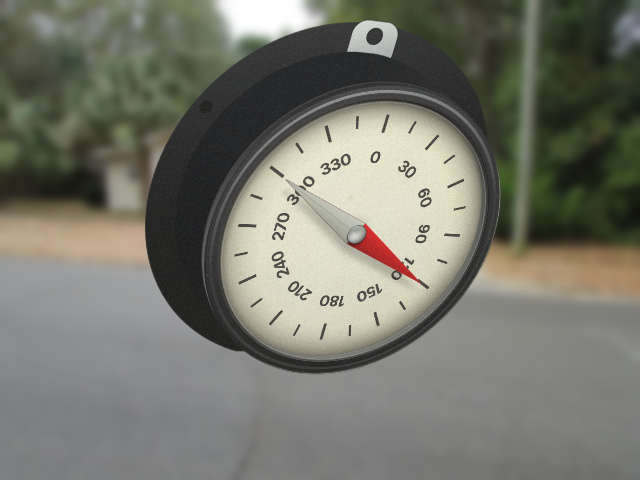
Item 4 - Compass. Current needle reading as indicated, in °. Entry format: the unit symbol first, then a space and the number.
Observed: ° 120
